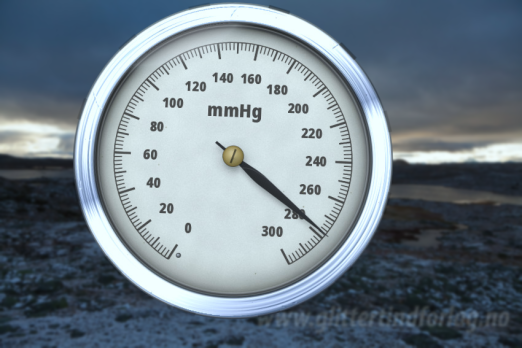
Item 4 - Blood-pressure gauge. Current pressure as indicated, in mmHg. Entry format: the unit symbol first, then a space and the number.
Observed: mmHg 278
